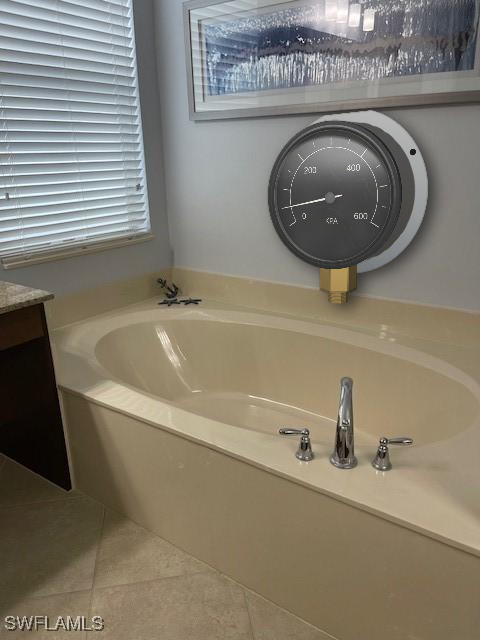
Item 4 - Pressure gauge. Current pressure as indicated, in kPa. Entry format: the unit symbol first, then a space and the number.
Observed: kPa 50
